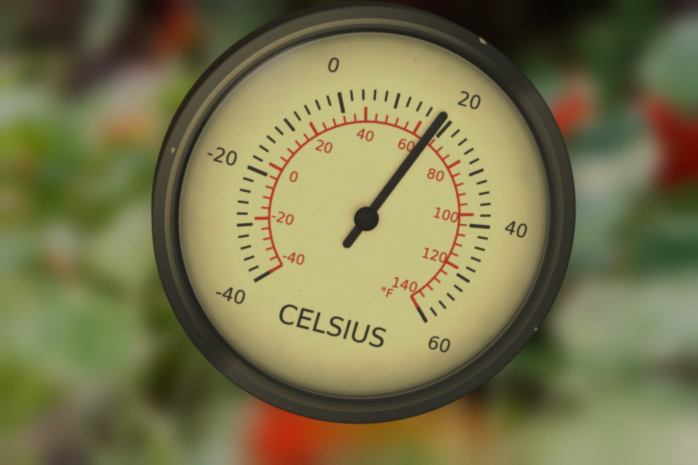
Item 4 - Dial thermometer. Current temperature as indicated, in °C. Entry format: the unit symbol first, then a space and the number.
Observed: °C 18
